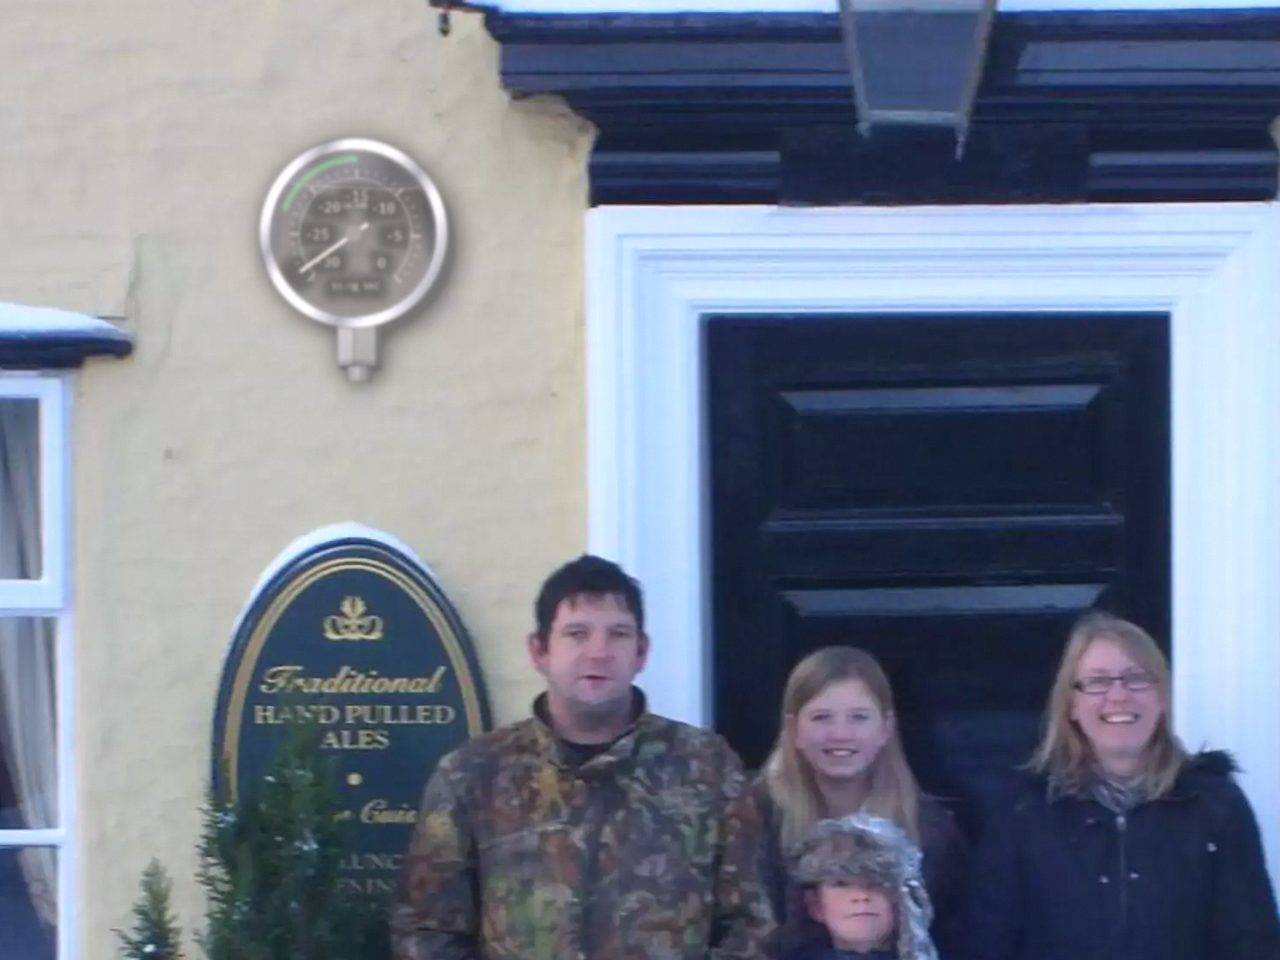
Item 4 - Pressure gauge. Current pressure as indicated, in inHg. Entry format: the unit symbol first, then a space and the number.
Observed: inHg -29
